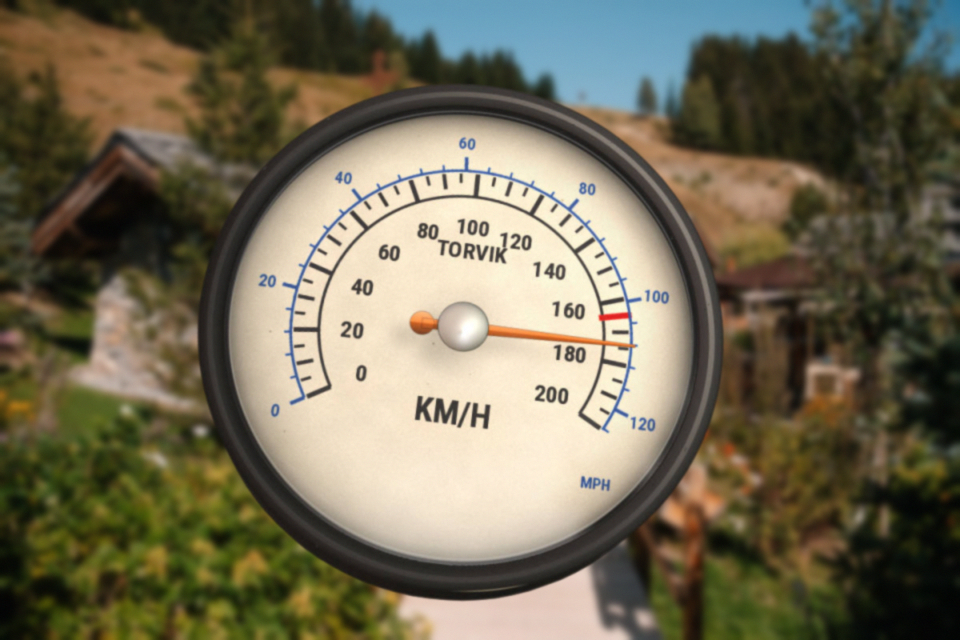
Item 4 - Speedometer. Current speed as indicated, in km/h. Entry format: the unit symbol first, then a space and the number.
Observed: km/h 175
